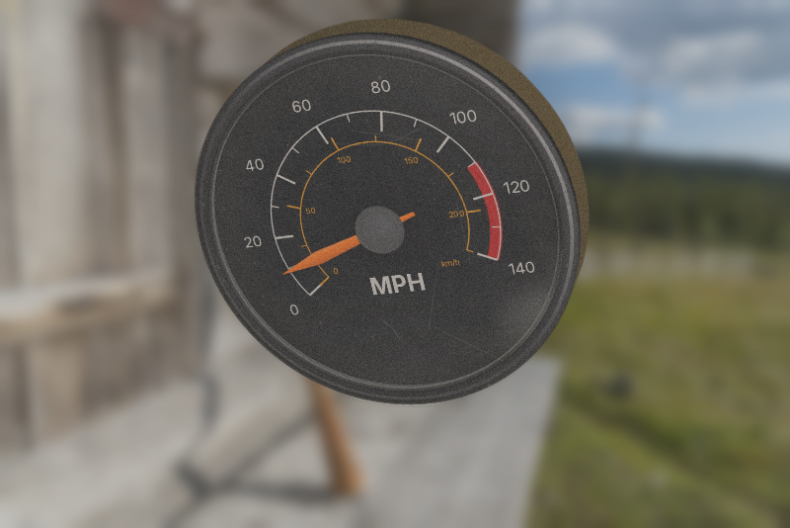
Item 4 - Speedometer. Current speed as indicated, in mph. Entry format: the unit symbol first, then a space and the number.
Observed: mph 10
